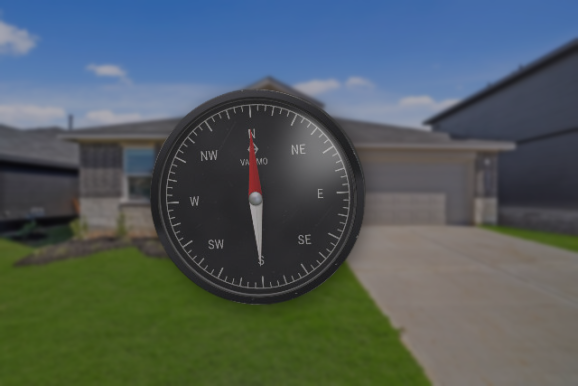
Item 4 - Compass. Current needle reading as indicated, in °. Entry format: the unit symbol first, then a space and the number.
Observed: ° 0
